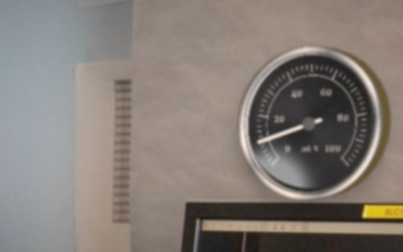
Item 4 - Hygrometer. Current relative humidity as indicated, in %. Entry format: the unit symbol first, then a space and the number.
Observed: % 10
